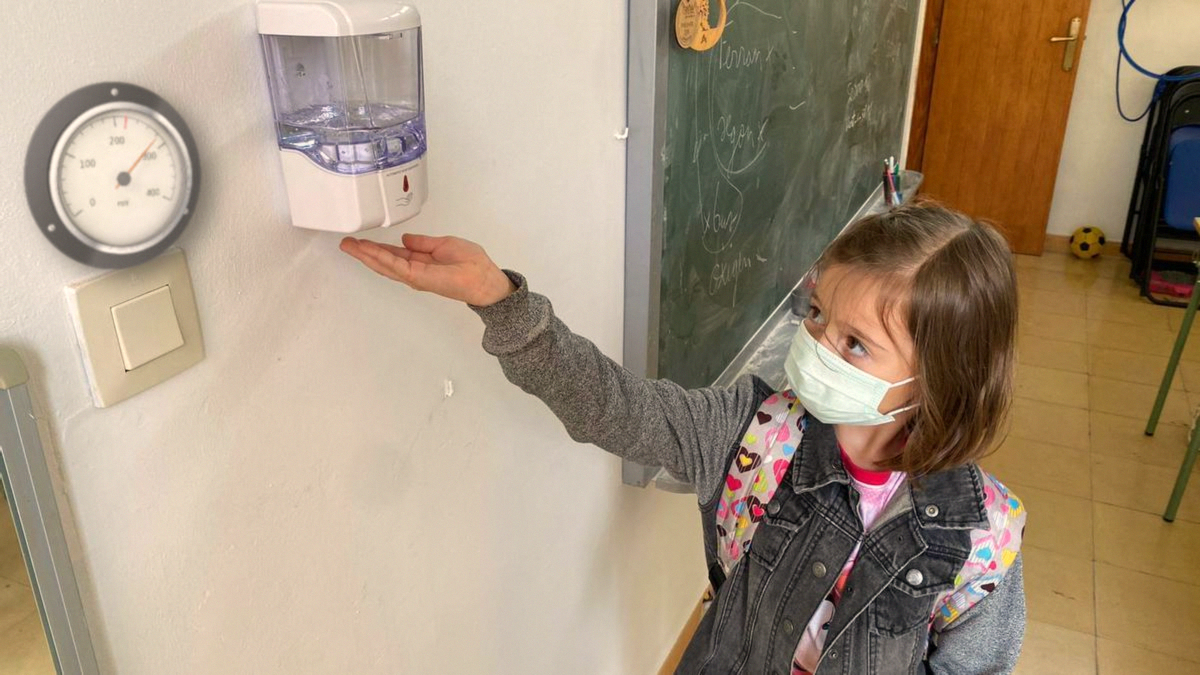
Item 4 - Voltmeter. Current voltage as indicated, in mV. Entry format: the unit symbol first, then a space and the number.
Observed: mV 280
